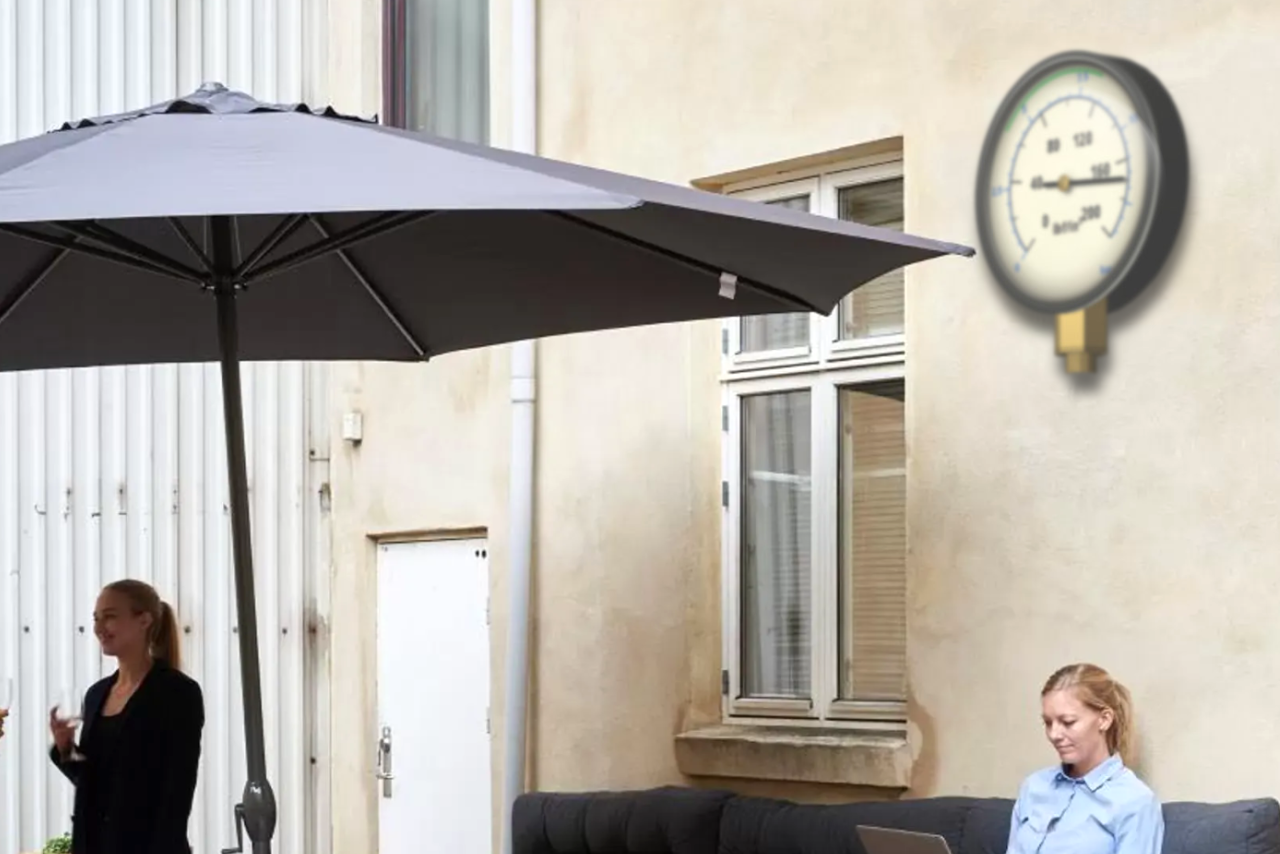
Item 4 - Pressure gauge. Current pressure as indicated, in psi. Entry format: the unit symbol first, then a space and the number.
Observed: psi 170
